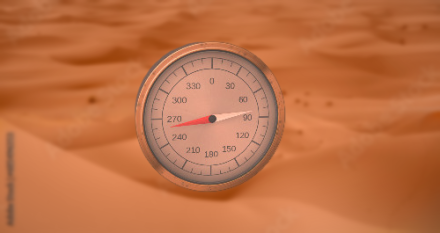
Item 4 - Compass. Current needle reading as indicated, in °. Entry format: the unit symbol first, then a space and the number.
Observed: ° 260
